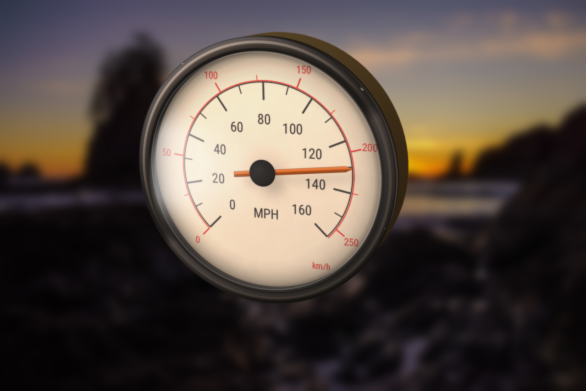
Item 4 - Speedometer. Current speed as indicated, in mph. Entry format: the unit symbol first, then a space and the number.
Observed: mph 130
